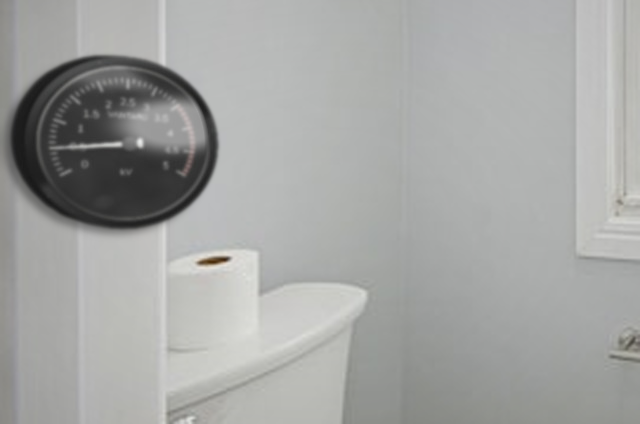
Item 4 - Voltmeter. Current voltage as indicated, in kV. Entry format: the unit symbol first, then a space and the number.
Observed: kV 0.5
